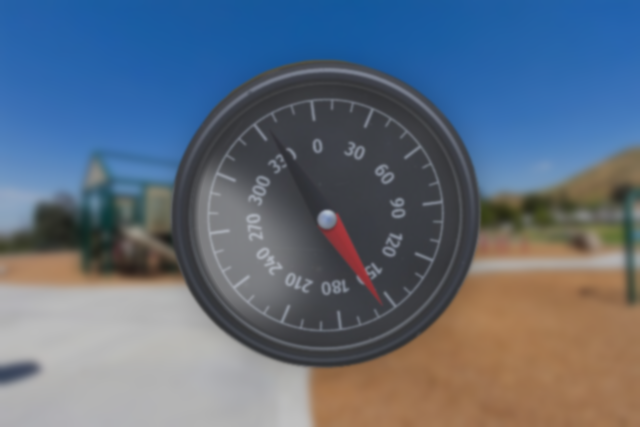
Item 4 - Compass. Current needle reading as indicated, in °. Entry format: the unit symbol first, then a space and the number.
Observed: ° 155
